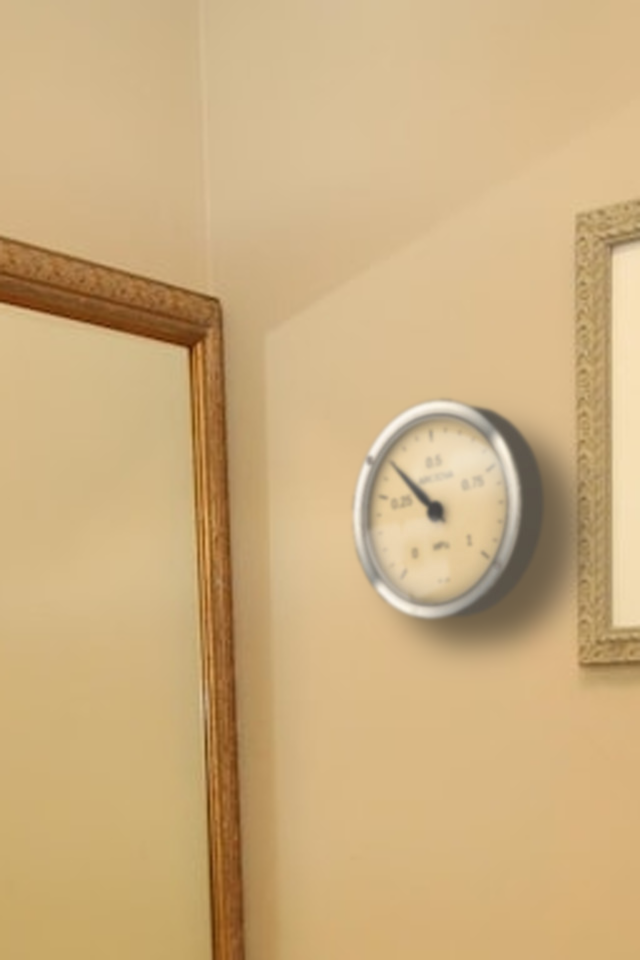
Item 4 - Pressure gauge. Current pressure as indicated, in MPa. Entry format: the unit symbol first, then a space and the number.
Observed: MPa 0.35
